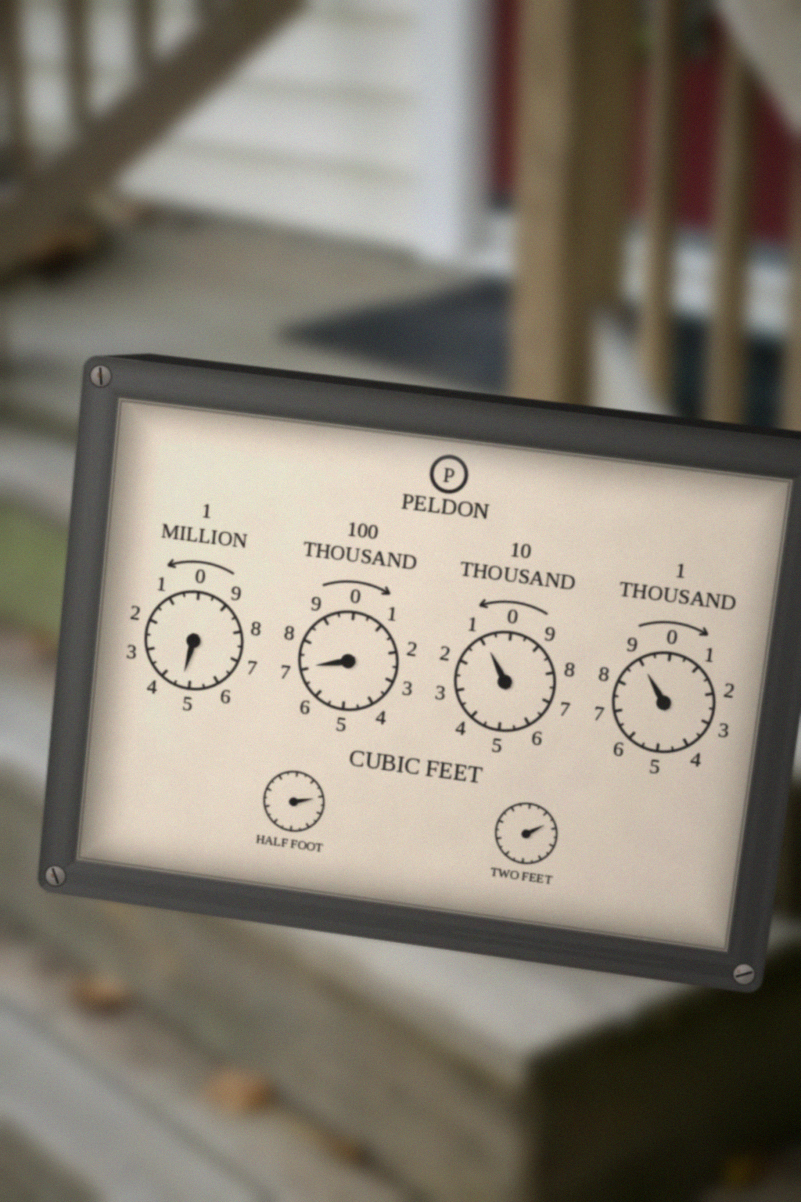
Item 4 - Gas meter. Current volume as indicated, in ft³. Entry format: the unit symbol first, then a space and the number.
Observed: ft³ 470900
